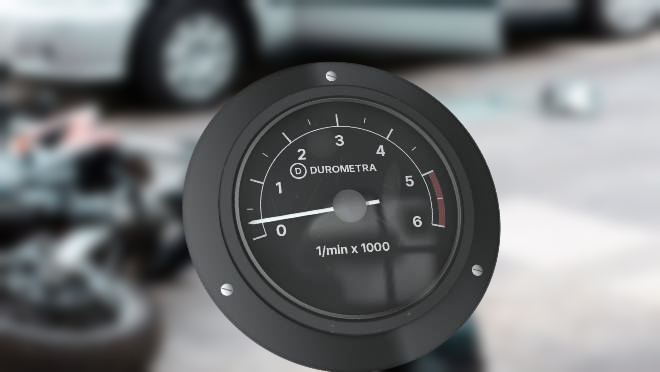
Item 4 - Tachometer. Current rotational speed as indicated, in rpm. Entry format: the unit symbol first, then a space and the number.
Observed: rpm 250
